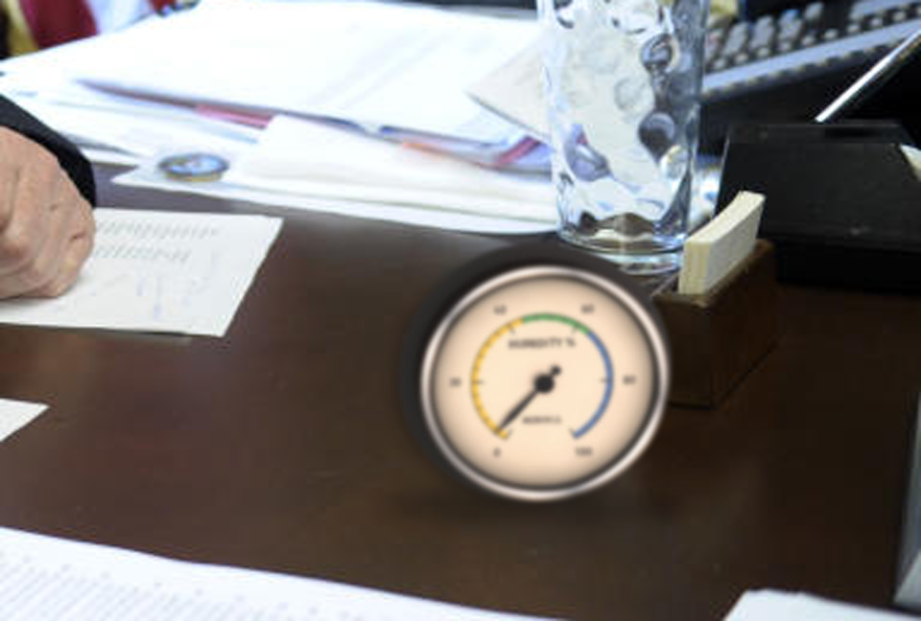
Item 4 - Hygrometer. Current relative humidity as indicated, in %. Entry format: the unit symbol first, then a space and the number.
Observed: % 4
